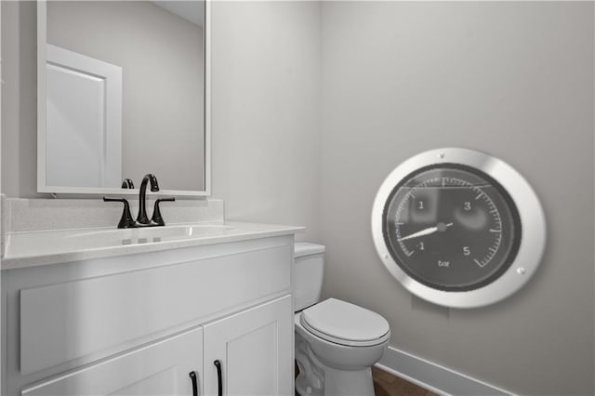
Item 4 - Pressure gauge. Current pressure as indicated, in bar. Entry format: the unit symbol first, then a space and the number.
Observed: bar -0.5
